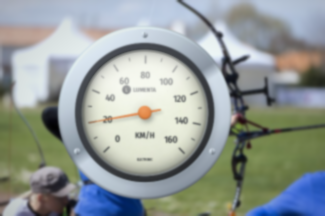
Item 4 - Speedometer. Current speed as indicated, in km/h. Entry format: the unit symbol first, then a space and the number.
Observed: km/h 20
